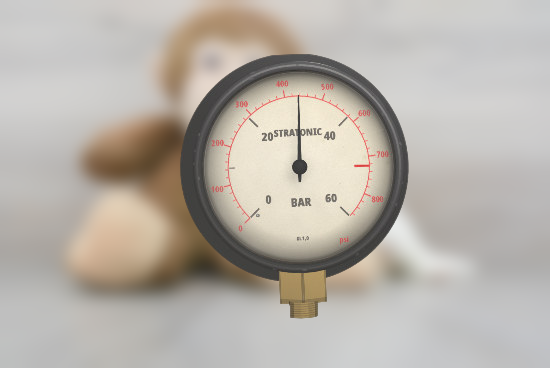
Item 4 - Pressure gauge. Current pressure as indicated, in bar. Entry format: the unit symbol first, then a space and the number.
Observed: bar 30
